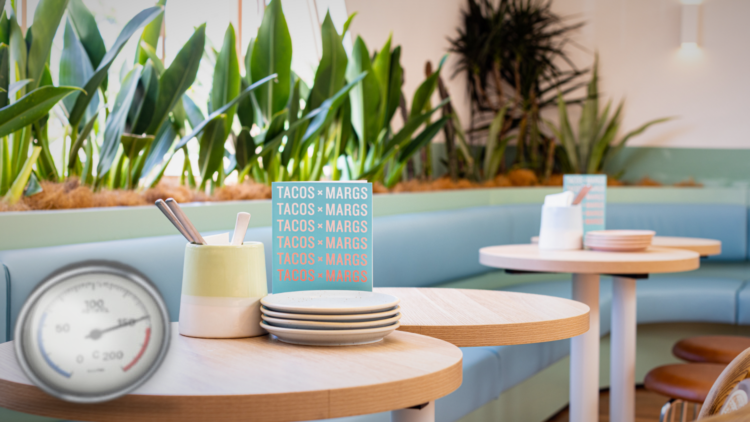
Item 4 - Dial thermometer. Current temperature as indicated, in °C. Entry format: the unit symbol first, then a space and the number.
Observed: °C 150
